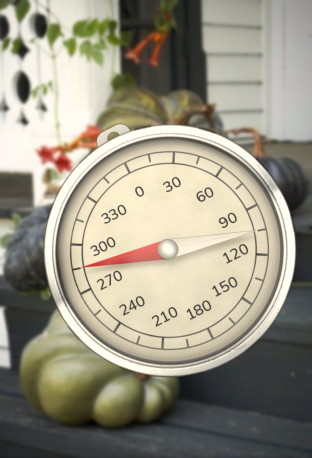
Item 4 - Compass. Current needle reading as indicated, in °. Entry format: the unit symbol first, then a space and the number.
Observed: ° 285
